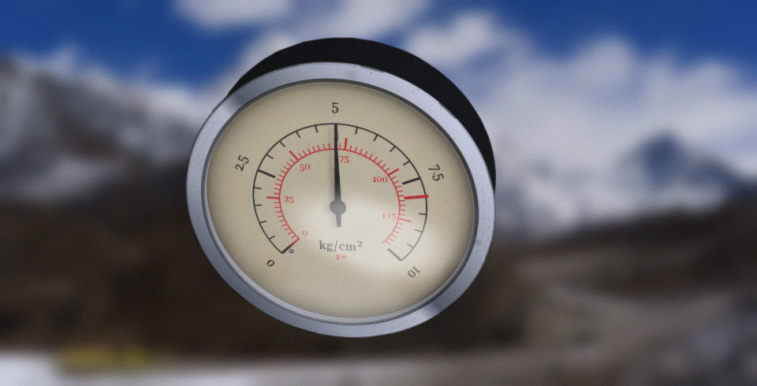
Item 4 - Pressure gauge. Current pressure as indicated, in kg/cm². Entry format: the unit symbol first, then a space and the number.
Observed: kg/cm² 5
